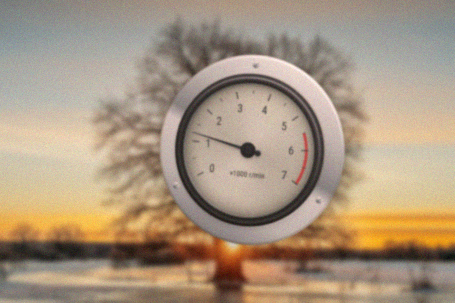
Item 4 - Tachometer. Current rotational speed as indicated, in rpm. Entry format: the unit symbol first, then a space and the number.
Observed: rpm 1250
